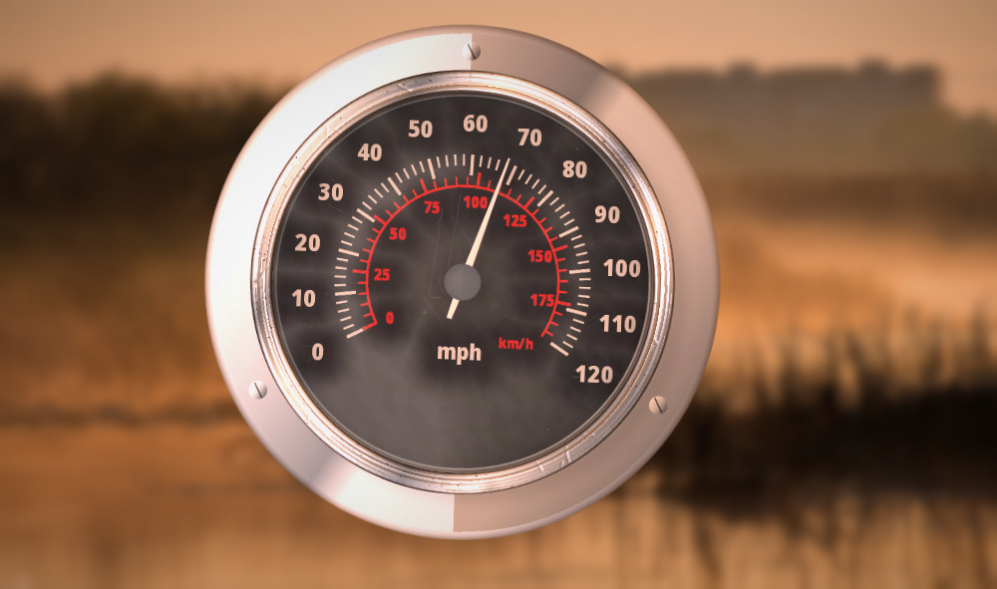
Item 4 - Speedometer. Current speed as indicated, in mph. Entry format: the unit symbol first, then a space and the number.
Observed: mph 68
